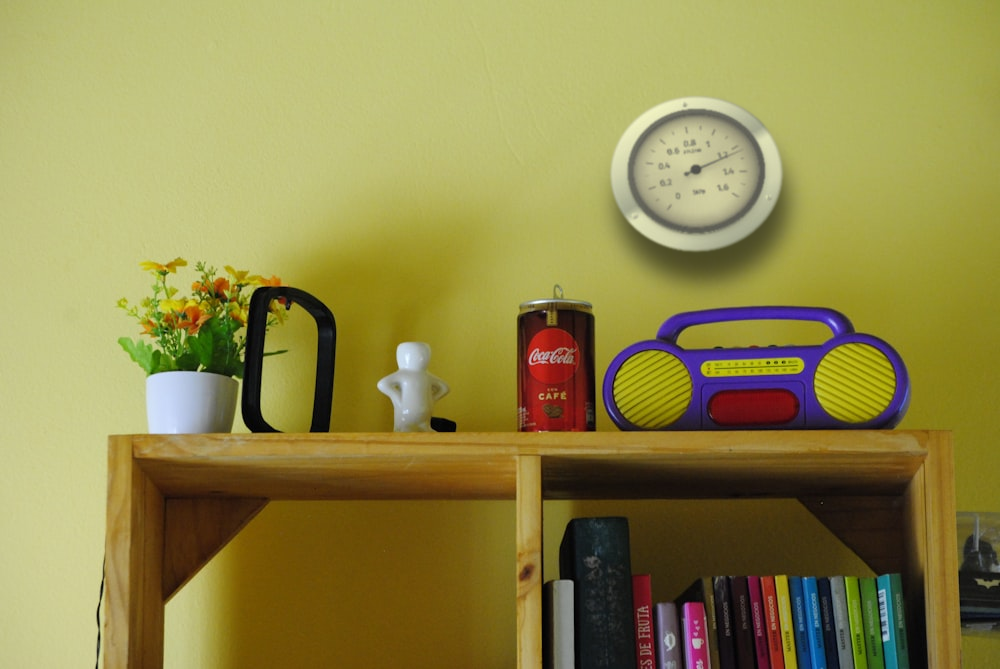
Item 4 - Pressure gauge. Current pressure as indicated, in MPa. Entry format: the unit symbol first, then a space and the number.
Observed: MPa 1.25
